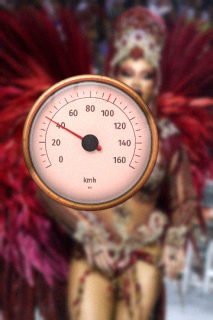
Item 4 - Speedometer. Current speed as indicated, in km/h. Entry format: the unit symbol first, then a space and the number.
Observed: km/h 40
